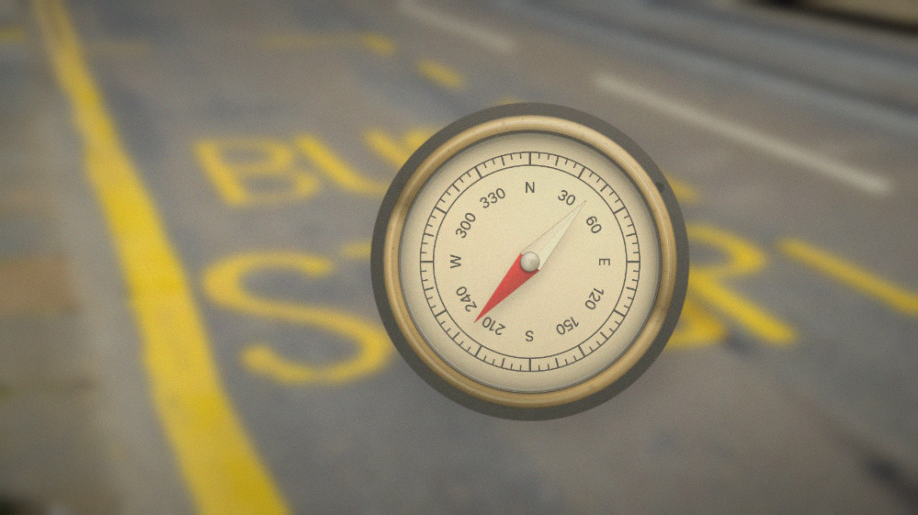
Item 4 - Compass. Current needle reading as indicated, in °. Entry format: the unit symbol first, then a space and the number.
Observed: ° 222.5
